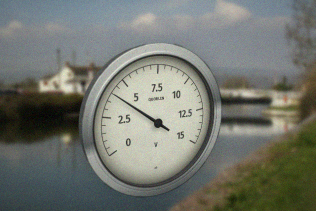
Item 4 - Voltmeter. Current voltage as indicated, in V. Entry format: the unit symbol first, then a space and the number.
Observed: V 4
